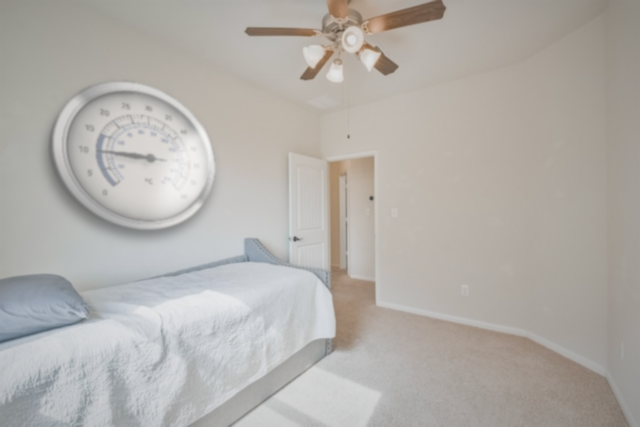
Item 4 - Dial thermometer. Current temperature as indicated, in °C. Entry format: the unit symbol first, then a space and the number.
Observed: °C 10
